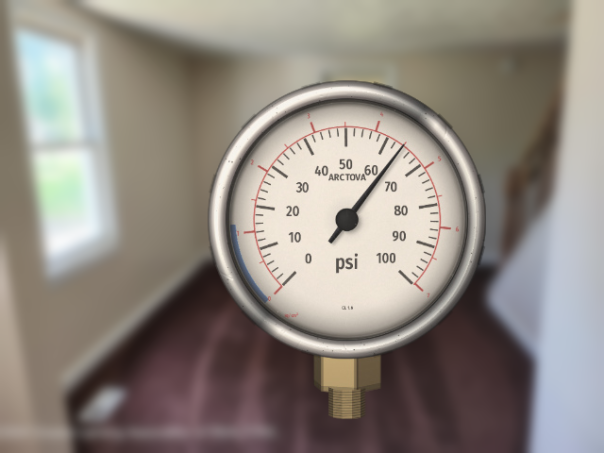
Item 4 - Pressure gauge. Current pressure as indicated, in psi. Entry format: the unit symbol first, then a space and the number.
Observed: psi 64
